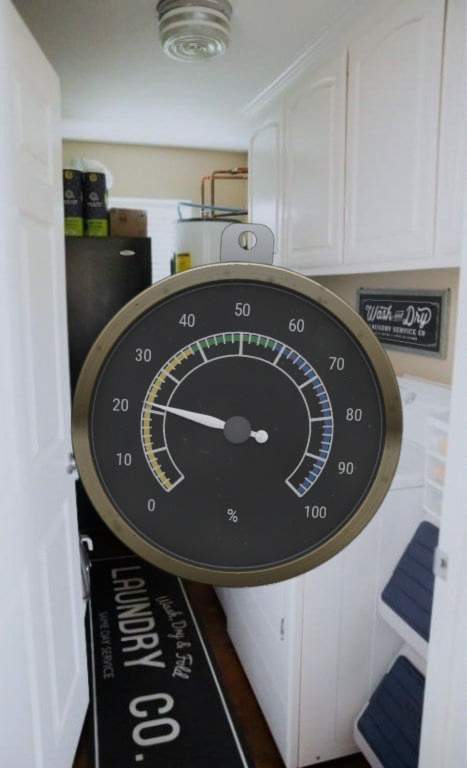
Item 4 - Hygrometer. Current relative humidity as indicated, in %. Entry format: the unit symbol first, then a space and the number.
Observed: % 22
